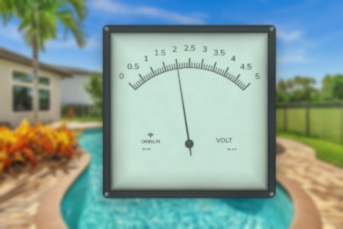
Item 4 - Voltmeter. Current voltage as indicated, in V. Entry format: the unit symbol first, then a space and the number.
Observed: V 2
